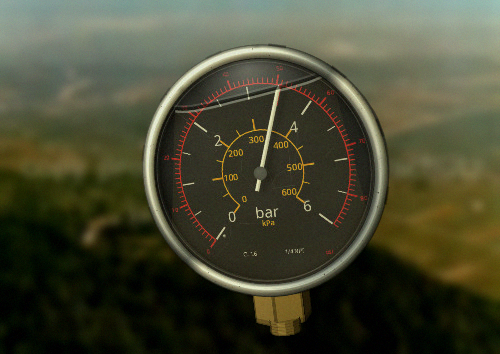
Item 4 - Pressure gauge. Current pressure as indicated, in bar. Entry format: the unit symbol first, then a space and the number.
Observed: bar 3.5
